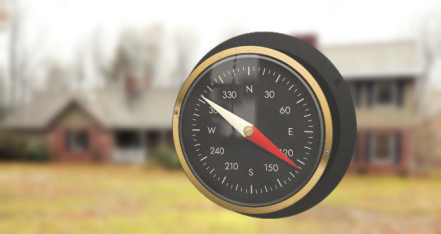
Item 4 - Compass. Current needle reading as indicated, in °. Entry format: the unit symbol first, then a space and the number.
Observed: ° 125
